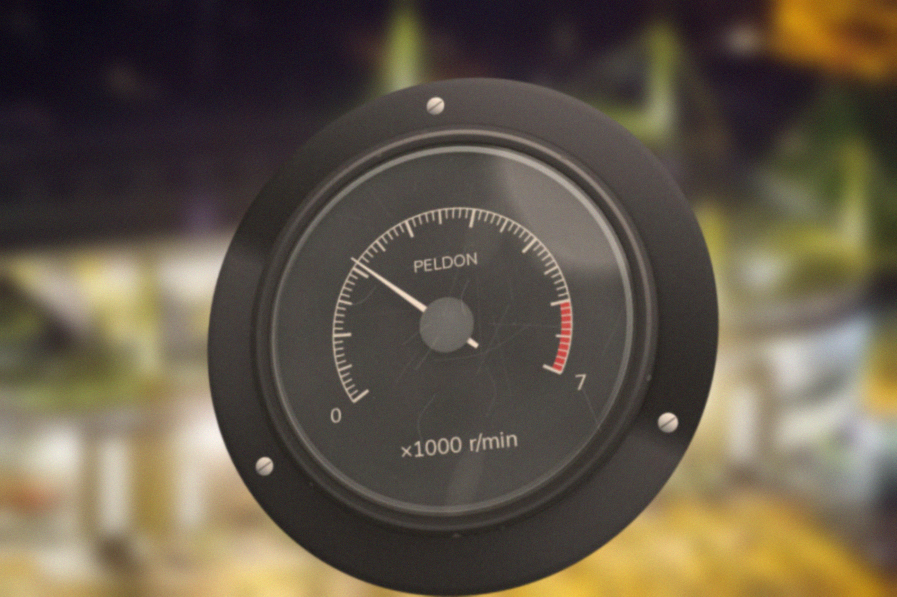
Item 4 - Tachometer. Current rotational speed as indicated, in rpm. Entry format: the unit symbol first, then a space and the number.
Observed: rpm 2100
